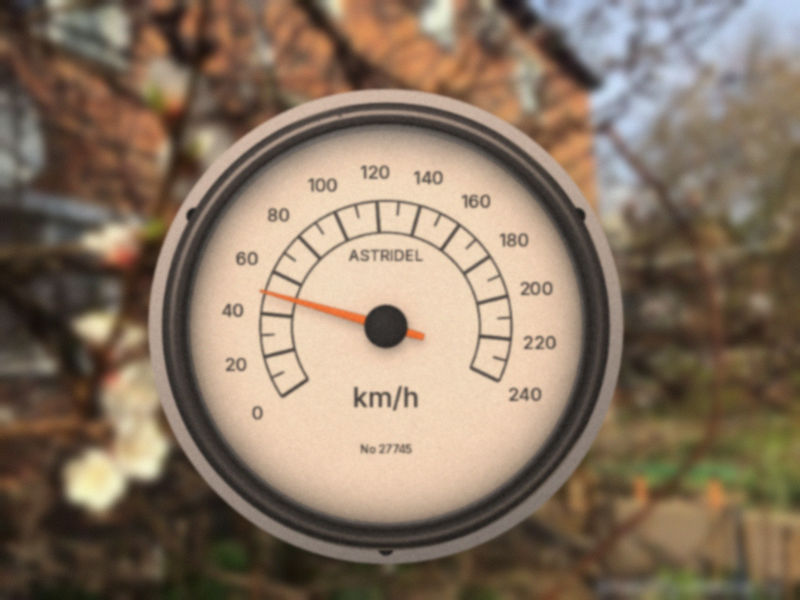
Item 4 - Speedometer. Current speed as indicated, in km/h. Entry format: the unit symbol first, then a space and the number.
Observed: km/h 50
